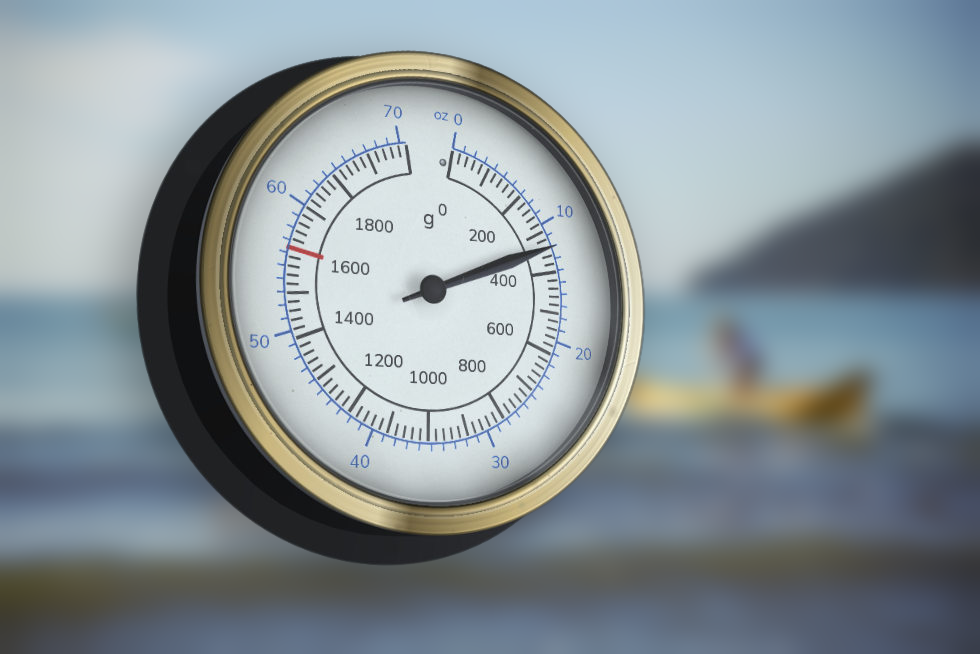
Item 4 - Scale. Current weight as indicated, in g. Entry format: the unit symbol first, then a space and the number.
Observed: g 340
